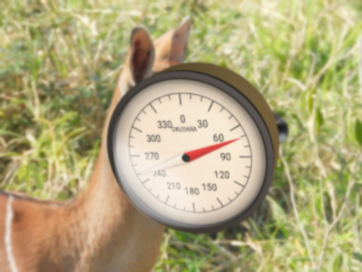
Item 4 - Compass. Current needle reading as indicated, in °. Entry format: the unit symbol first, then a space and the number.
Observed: ° 70
